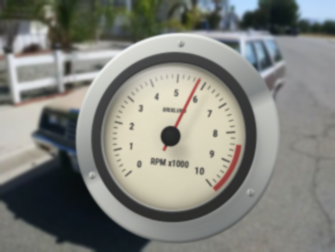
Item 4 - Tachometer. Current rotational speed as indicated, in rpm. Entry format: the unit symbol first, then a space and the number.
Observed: rpm 5800
